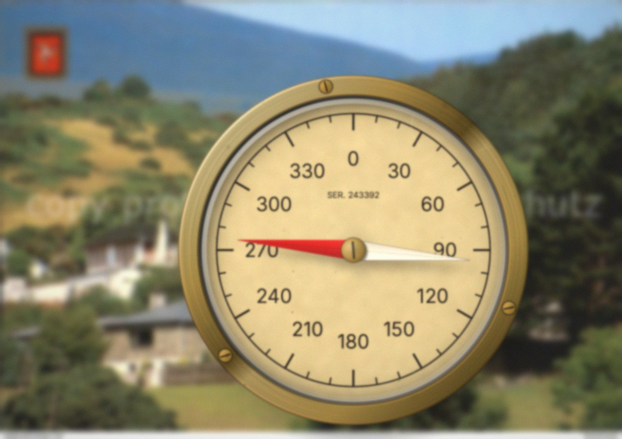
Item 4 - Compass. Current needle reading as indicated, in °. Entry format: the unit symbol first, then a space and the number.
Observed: ° 275
